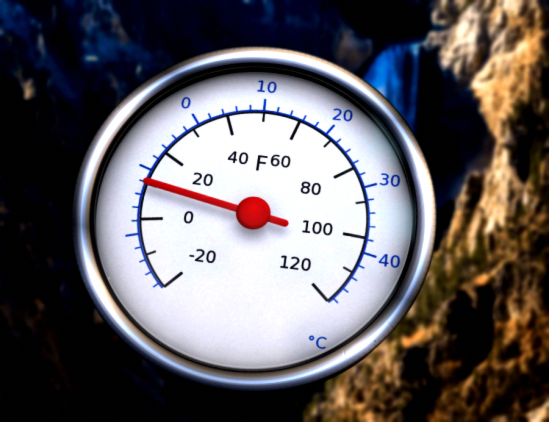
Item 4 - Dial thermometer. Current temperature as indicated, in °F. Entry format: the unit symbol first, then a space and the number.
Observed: °F 10
